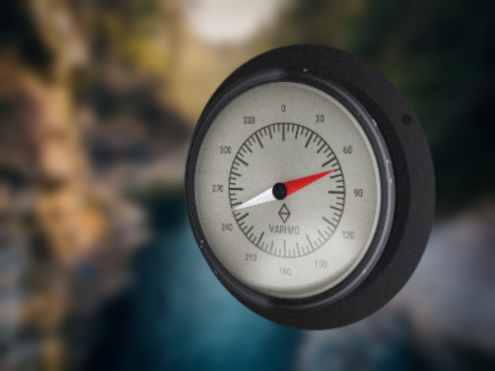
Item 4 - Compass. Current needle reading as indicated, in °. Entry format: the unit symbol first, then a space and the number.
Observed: ° 70
